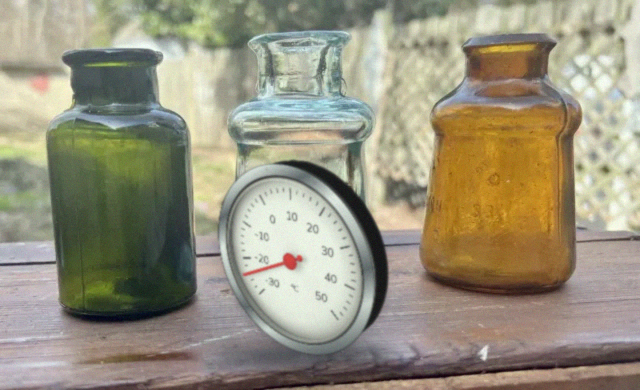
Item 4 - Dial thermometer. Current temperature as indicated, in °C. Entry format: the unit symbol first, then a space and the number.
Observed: °C -24
